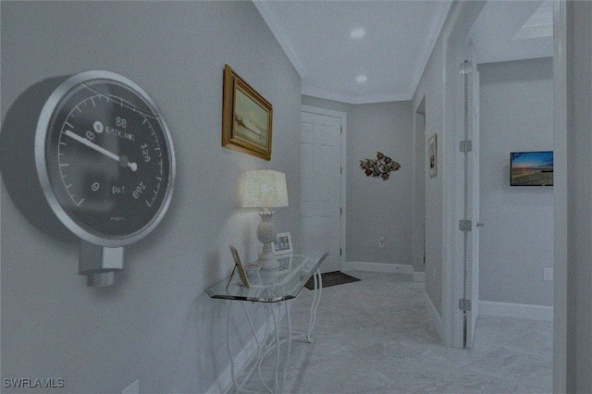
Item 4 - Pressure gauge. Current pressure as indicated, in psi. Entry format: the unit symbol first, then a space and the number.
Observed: psi 35
